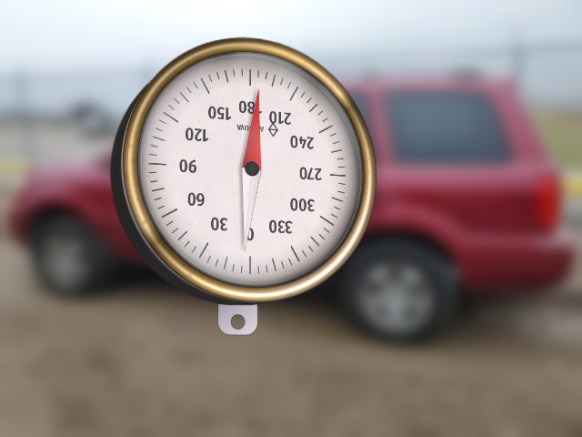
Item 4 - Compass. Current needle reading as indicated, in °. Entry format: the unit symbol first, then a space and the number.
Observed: ° 185
